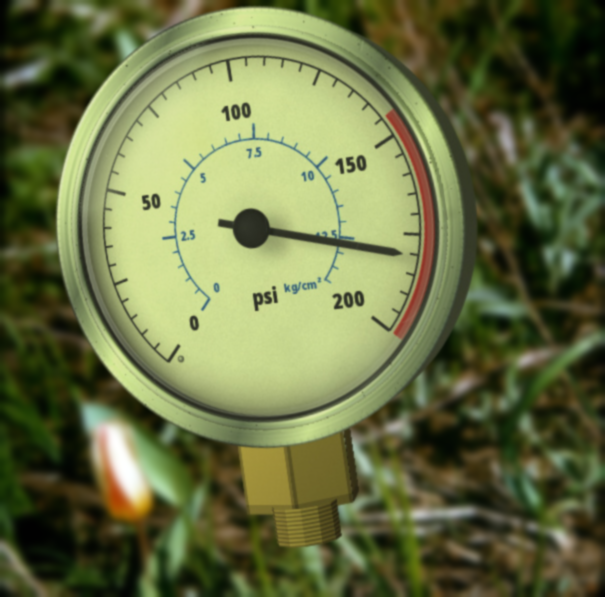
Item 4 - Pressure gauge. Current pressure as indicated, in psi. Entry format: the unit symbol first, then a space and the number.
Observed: psi 180
